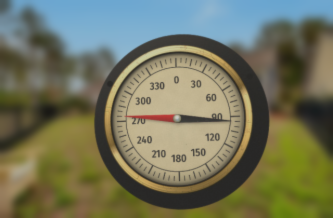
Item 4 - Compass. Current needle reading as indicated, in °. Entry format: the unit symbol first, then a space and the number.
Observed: ° 275
